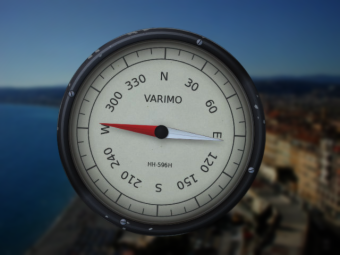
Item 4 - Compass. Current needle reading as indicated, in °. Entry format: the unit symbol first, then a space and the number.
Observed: ° 275
